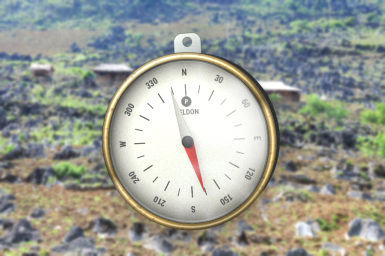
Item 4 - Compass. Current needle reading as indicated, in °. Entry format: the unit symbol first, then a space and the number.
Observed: ° 165
